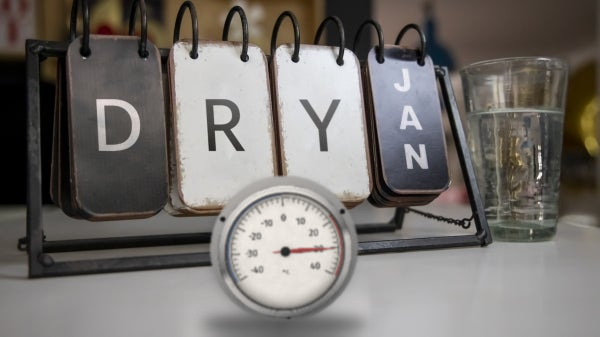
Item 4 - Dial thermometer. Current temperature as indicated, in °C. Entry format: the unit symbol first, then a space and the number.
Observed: °C 30
